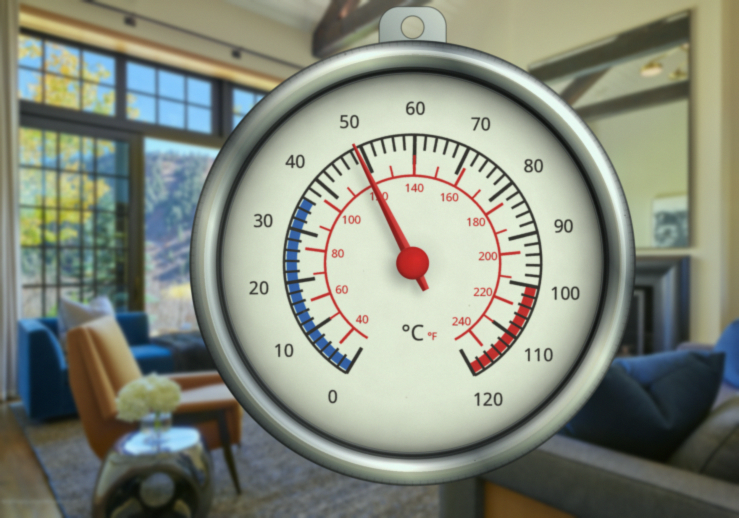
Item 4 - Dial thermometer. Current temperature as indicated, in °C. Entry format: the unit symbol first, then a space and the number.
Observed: °C 49
